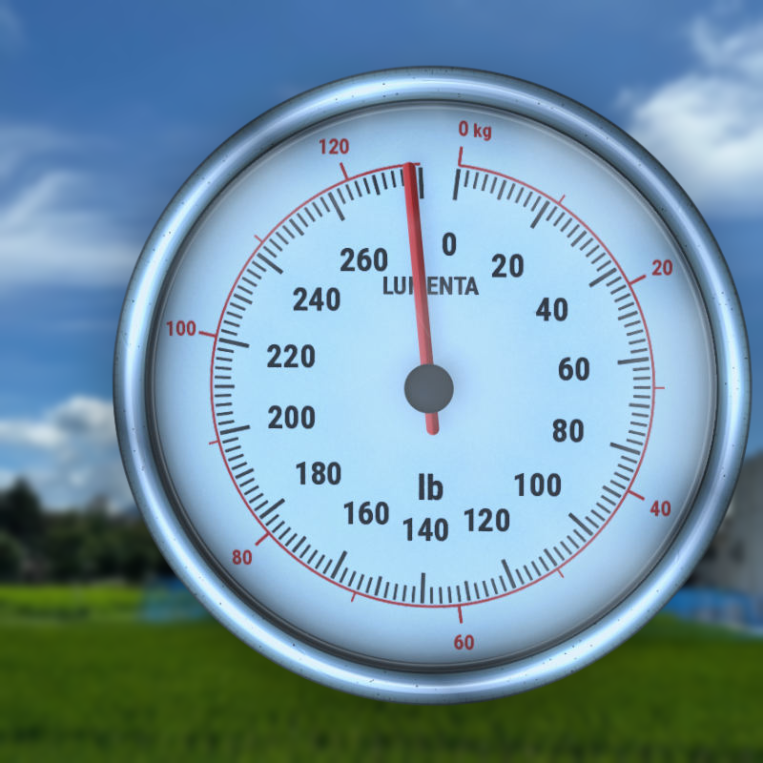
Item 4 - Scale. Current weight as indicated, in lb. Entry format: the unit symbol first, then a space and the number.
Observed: lb 278
